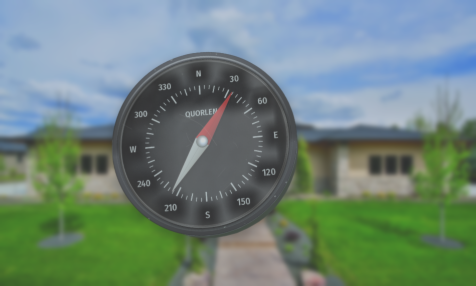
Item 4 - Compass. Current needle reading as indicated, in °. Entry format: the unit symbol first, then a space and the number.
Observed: ° 35
